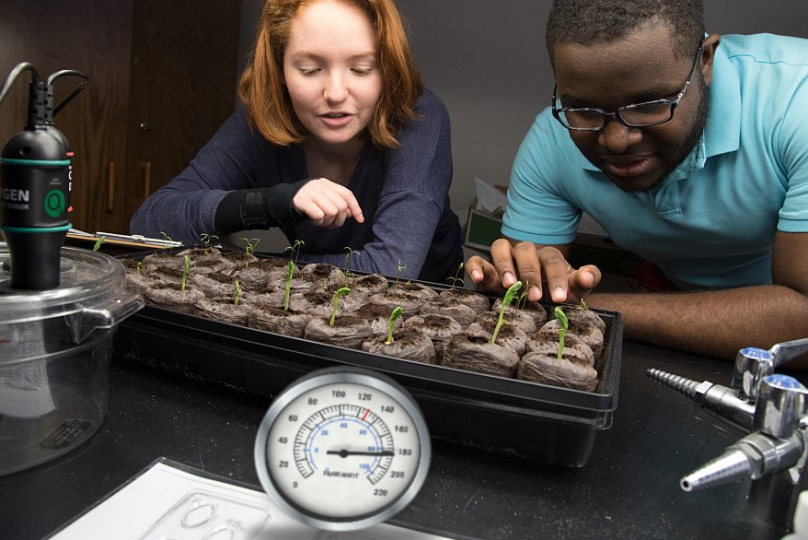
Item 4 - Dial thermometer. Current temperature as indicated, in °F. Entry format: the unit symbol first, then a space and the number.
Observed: °F 180
